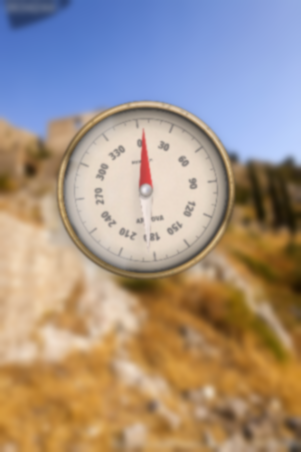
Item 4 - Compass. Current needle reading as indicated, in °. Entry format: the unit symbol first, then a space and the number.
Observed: ° 5
